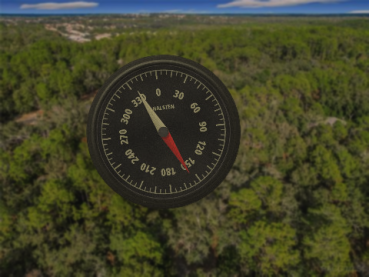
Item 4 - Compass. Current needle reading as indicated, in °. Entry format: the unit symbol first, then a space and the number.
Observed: ° 155
